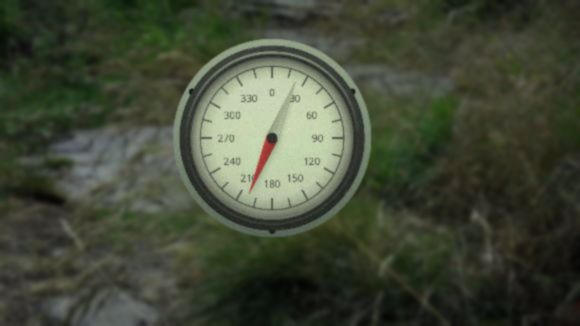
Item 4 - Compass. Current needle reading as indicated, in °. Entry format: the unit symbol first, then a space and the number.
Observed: ° 202.5
